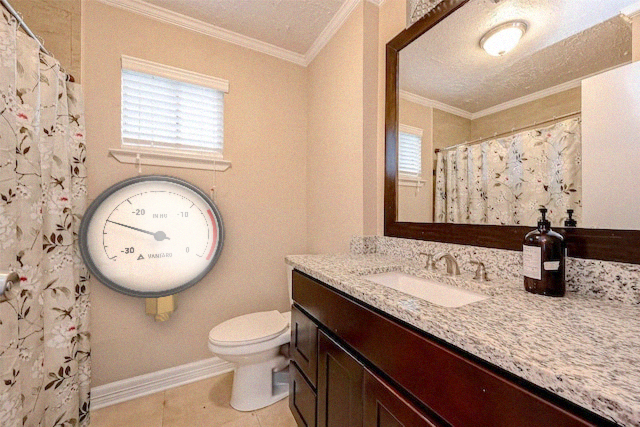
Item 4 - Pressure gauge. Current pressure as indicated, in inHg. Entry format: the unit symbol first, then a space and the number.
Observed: inHg -24
